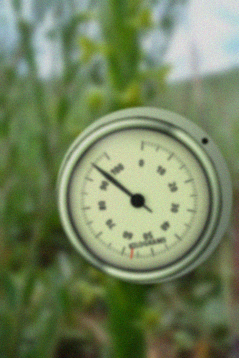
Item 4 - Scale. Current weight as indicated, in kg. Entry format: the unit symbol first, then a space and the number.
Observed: kg 95
